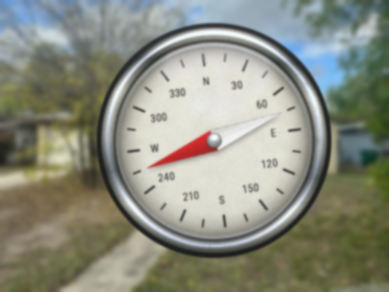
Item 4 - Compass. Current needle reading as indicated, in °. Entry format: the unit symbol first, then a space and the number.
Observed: ° 255
